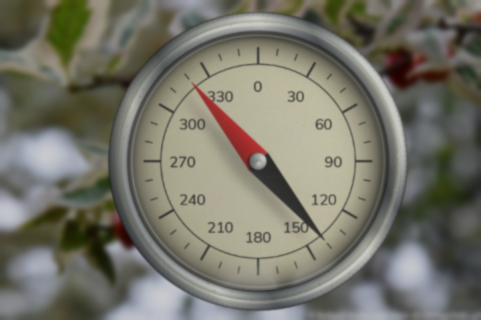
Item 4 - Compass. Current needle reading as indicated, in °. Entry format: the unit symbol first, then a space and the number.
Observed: ° 320
